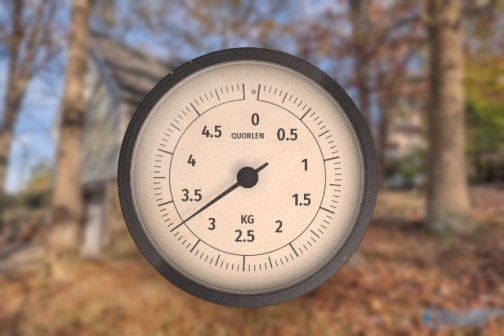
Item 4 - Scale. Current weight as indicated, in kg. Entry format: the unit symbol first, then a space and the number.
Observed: kg 3.25
